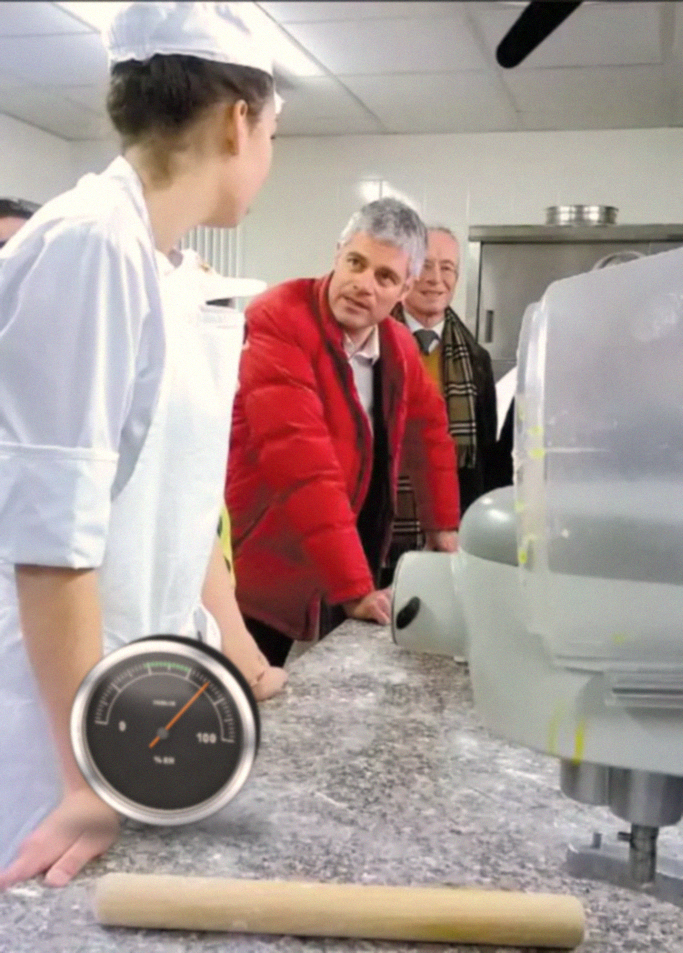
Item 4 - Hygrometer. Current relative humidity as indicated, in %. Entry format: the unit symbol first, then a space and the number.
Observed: % 70
